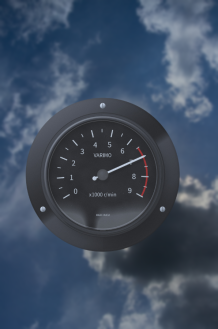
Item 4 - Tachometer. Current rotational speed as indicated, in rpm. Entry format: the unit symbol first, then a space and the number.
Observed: rpm 7000
